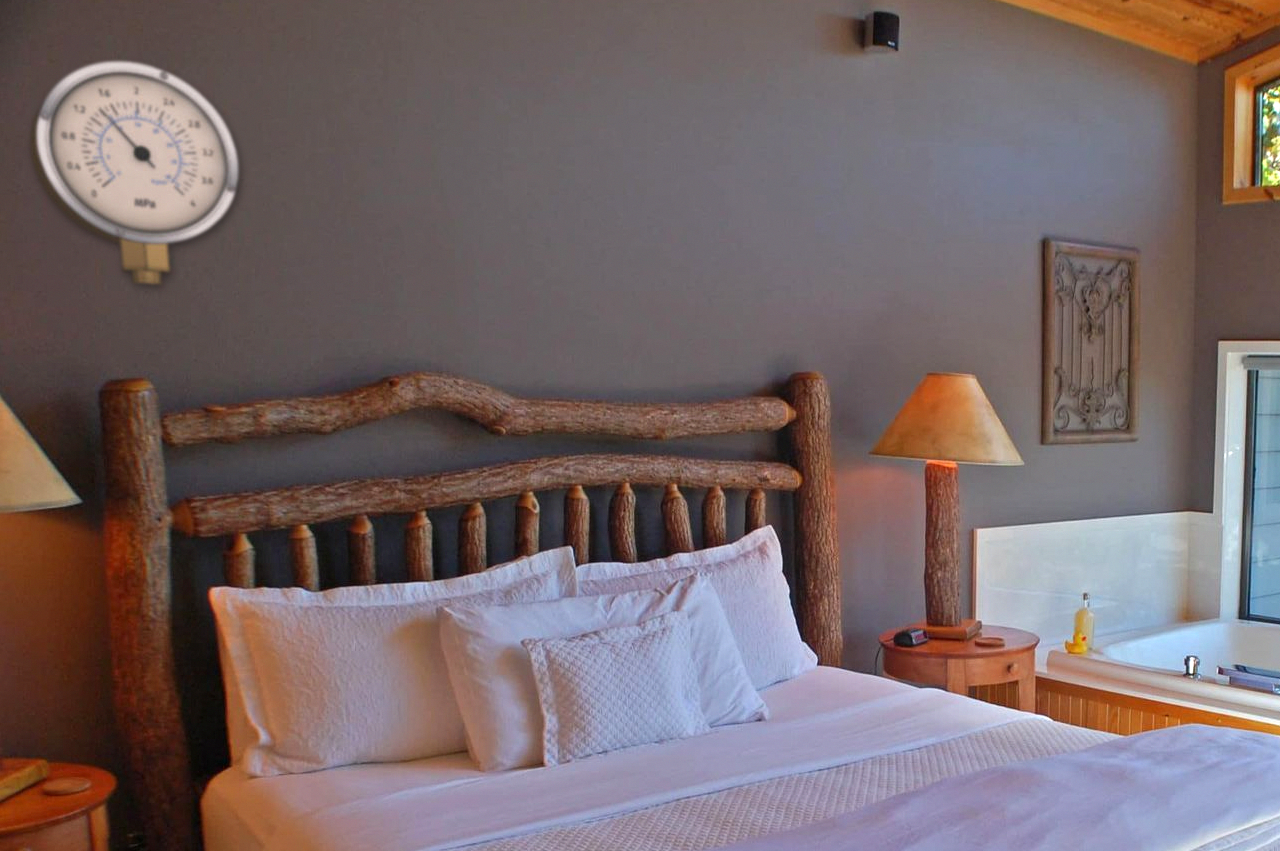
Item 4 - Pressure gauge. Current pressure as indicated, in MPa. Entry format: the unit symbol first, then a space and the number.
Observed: MPa 1.4
